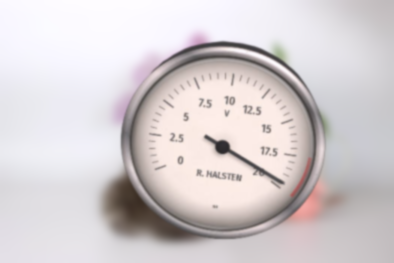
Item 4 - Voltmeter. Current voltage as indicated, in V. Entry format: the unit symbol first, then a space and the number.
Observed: V 19.5
